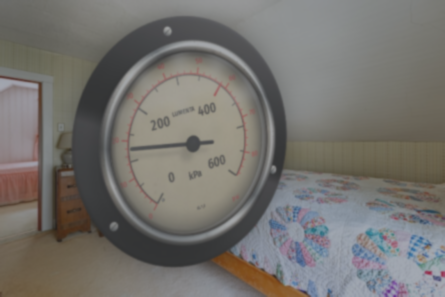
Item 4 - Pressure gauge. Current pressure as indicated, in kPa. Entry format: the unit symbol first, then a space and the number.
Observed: kPa 125
